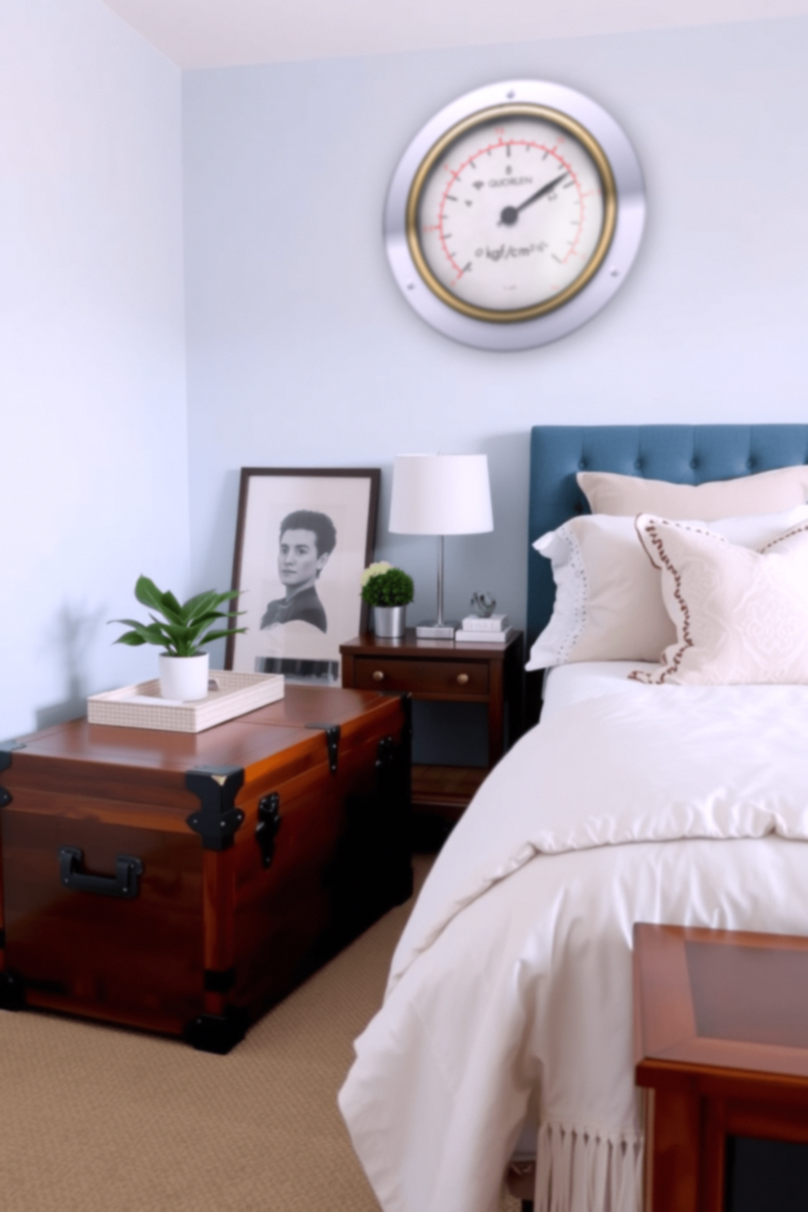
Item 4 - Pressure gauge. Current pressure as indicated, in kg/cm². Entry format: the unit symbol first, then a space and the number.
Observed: kg/cm² 11.5
